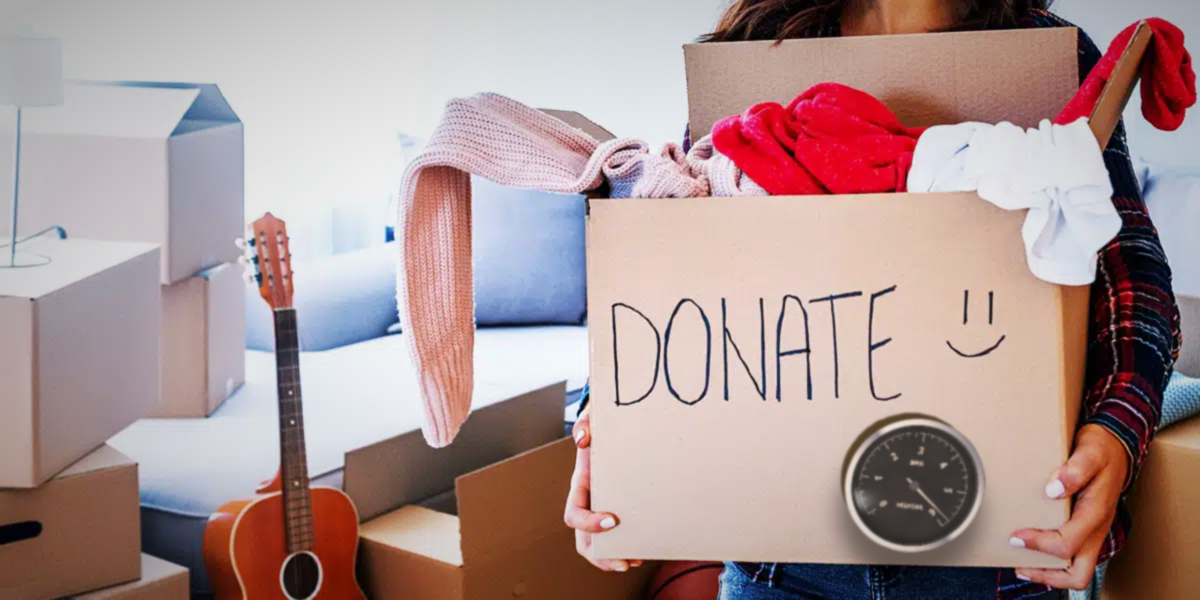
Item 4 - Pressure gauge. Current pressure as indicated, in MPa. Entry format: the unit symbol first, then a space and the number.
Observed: MPa 5.8
